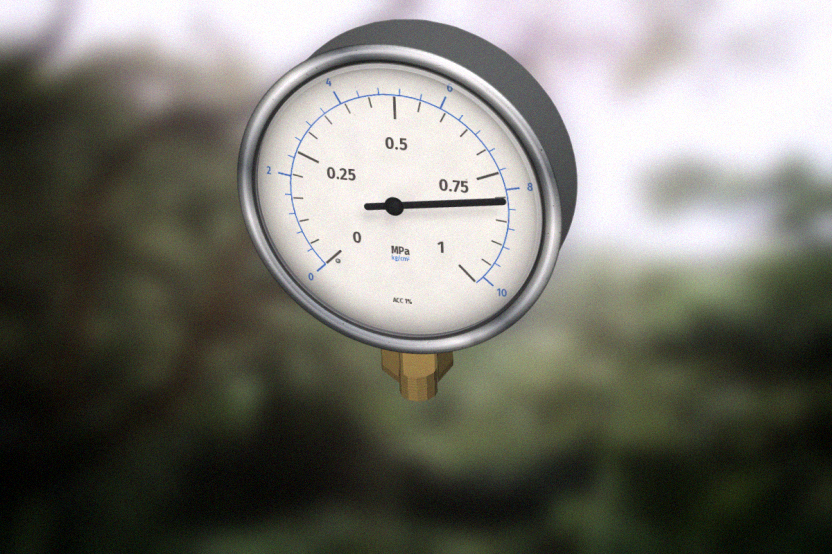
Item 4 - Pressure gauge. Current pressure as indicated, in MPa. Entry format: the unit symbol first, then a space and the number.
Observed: MPa 0.8
